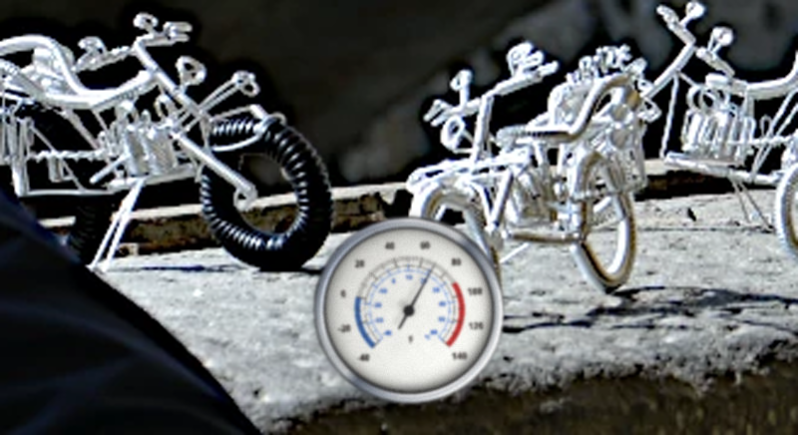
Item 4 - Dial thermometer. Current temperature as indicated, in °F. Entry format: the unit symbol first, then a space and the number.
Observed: °F 70
